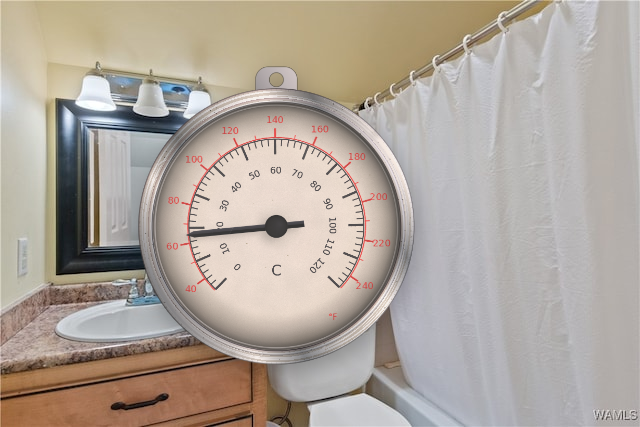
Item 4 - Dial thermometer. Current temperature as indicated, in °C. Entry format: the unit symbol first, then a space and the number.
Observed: °C 18
